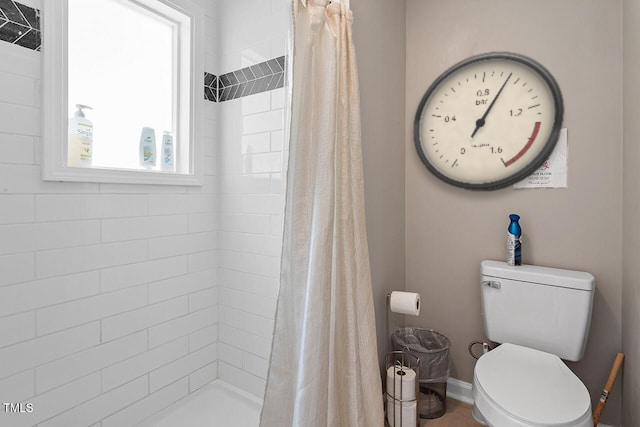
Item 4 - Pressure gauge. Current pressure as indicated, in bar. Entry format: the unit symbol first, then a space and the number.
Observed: bar 0.95
